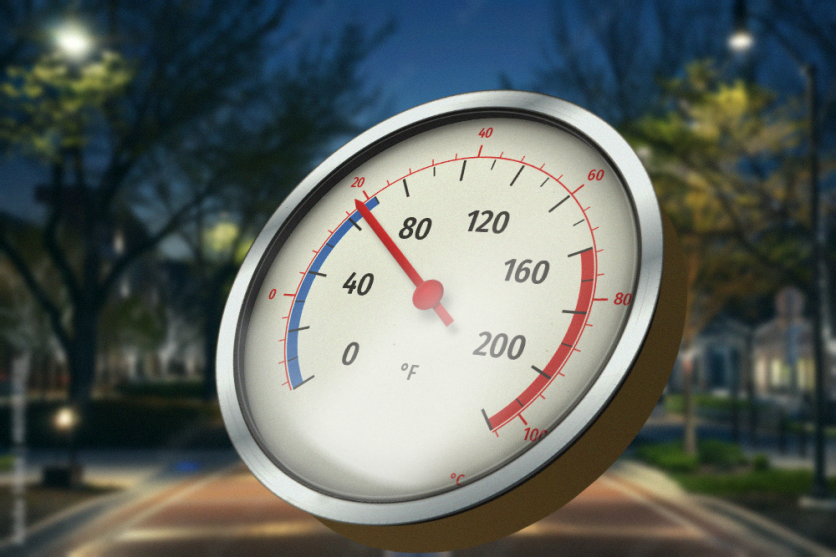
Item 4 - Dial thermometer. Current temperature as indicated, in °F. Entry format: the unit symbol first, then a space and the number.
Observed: °F 65
